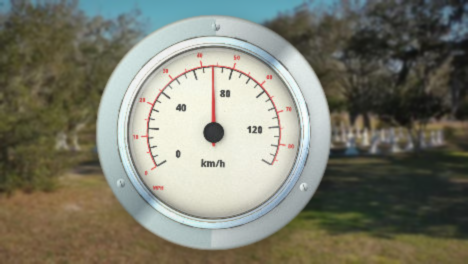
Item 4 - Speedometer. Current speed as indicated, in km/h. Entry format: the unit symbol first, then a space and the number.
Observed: km/h 70
